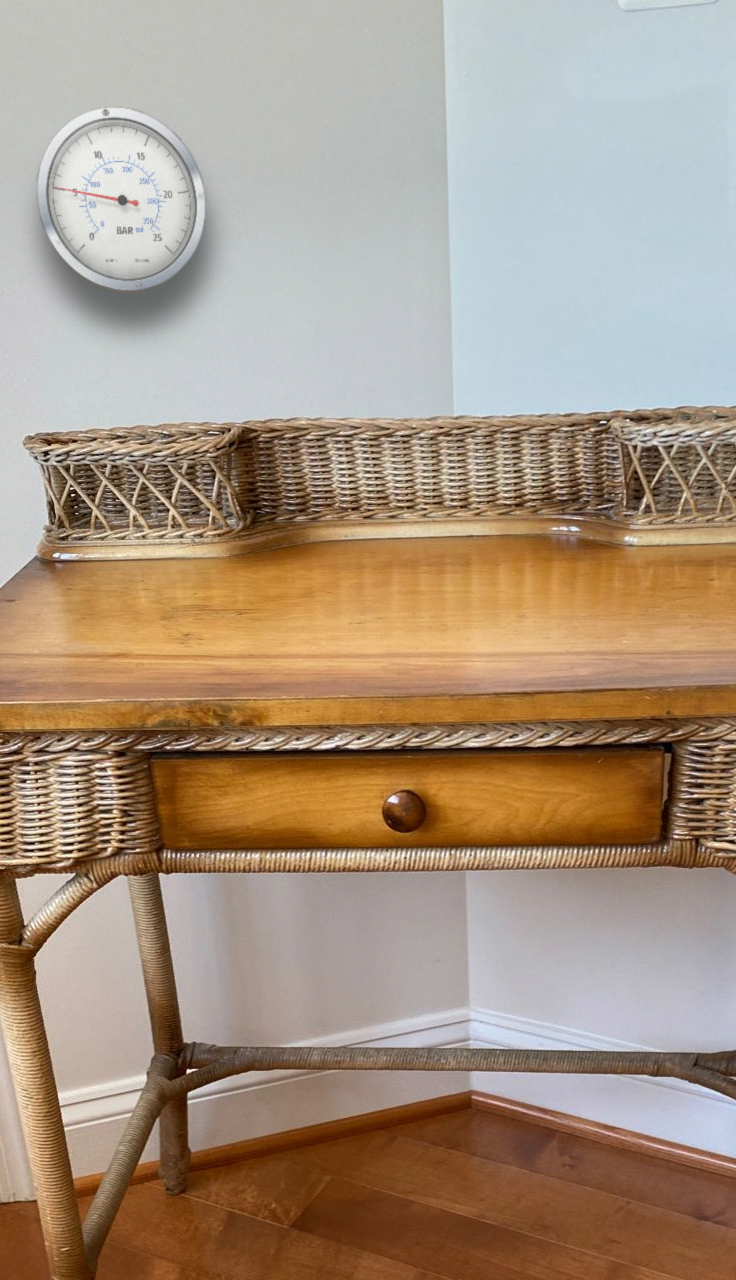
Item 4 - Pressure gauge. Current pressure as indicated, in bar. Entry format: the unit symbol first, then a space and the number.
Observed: bar 5
